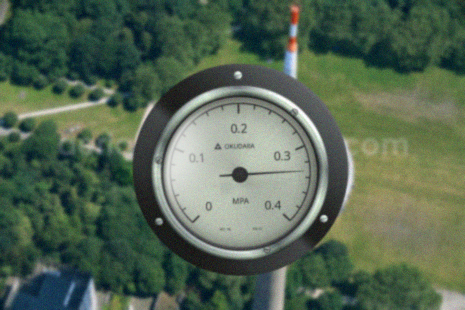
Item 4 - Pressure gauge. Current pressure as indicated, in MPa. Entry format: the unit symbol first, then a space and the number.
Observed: MPa 0.33
